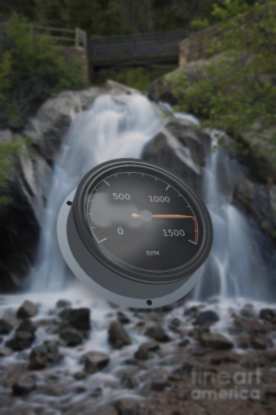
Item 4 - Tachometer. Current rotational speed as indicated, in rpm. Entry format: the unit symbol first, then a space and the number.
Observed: rpm 1300
